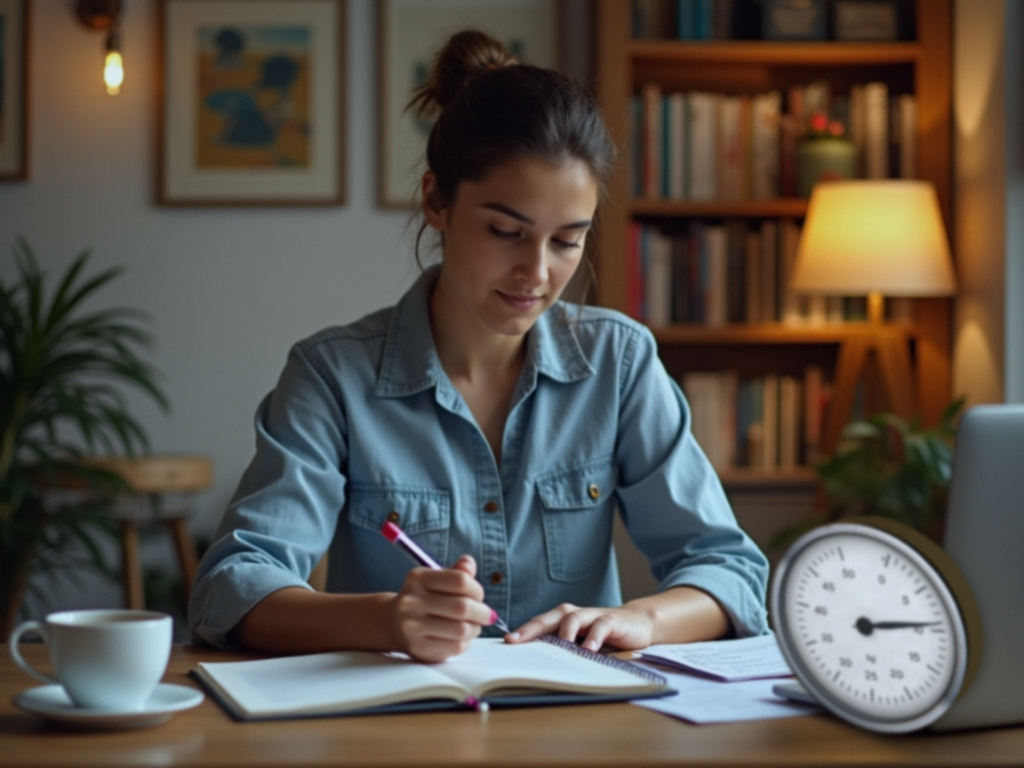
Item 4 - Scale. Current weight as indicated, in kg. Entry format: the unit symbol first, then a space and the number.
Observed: kg 9
